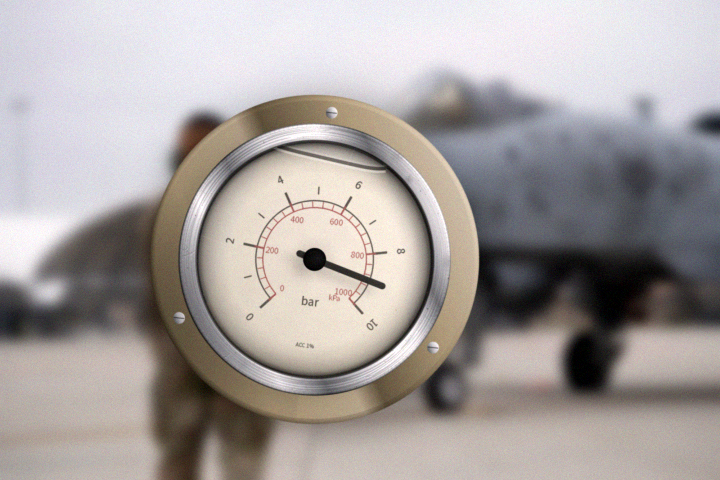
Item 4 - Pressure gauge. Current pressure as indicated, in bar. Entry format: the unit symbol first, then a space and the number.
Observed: bar 9
